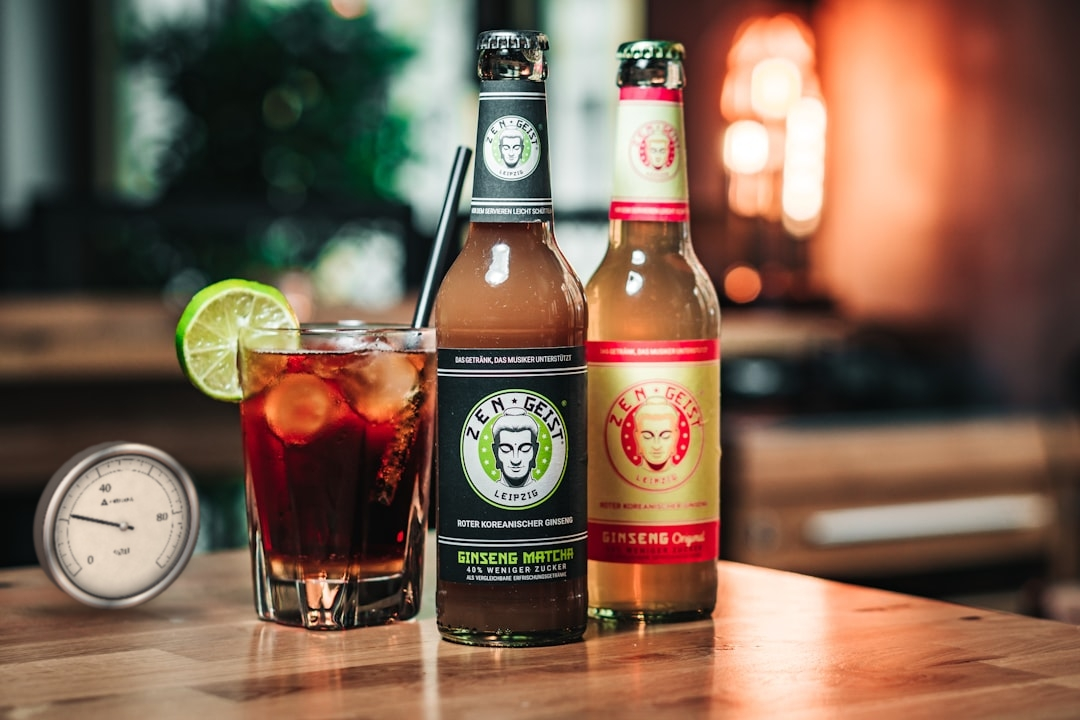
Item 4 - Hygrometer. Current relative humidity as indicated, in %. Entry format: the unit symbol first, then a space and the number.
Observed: % 22
